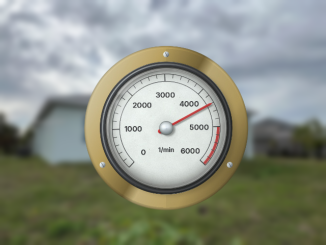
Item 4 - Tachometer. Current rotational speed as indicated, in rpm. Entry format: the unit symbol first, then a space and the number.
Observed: rpm 4400
